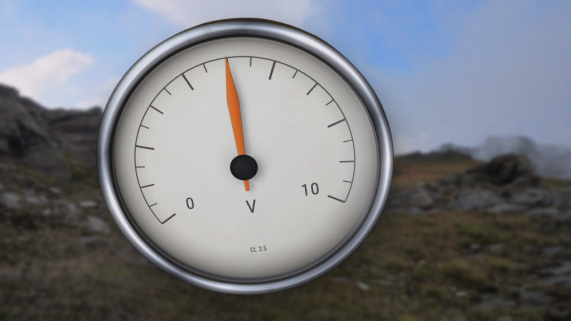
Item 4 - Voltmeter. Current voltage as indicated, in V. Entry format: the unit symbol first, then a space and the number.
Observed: V 5
